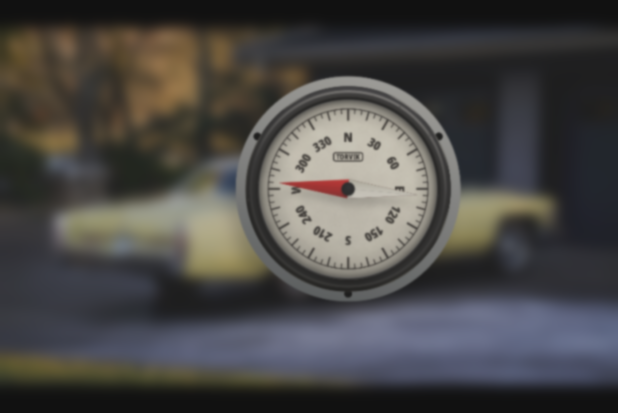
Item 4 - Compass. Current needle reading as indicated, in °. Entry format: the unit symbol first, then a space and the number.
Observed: ° 275
